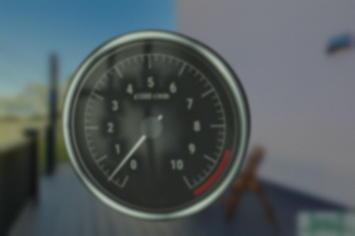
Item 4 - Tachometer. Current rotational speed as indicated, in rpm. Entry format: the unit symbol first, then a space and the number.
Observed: rpm 400
